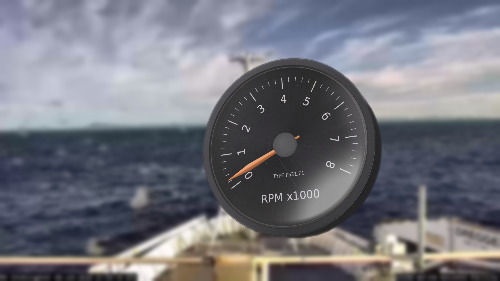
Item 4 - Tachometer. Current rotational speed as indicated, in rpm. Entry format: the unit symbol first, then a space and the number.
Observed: rpm 200
